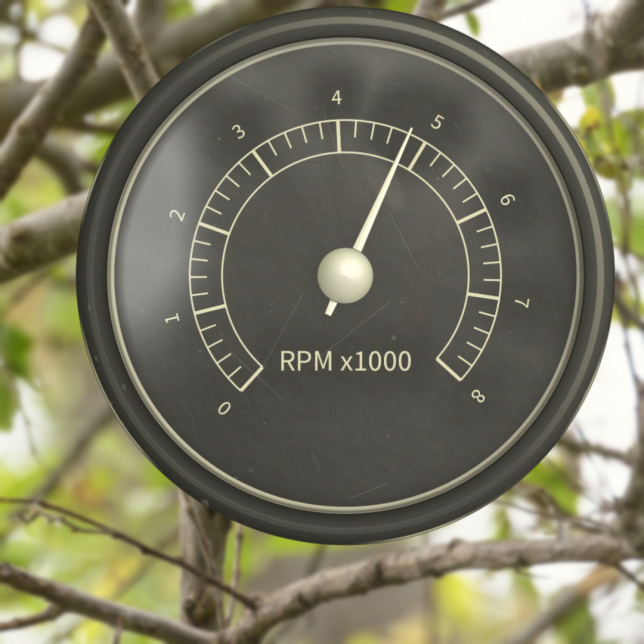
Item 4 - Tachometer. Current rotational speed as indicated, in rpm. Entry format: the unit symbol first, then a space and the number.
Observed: rpm 4800
